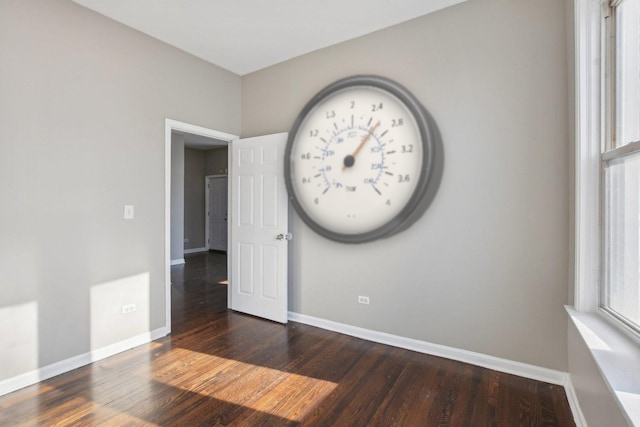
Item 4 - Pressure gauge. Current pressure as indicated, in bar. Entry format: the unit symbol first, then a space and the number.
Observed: bar 2.6
